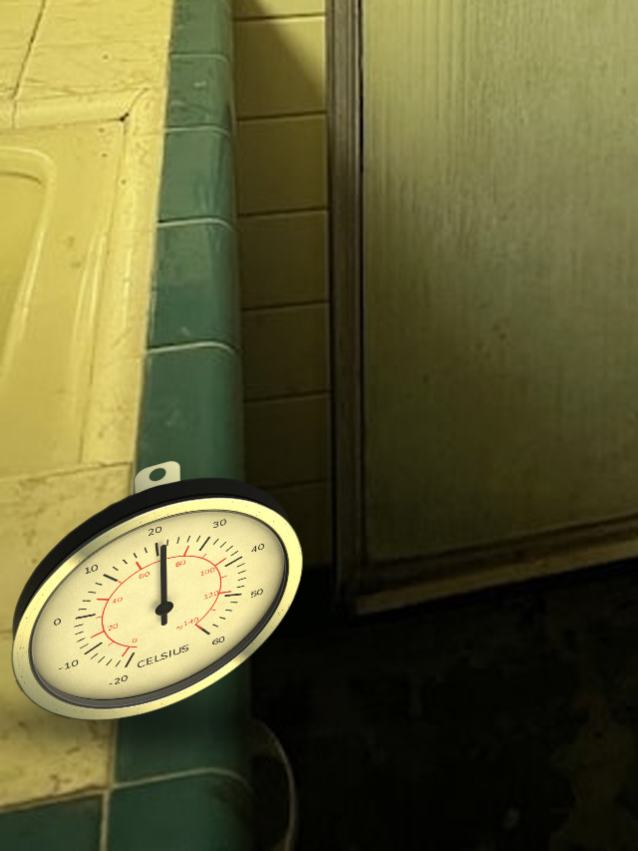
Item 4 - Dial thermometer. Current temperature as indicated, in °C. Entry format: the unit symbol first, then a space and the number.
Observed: °C 21
